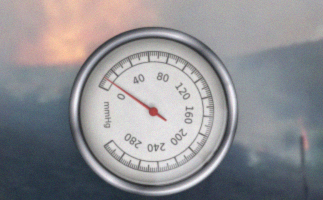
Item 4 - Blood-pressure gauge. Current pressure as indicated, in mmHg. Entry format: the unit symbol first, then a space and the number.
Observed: mmHg 10
